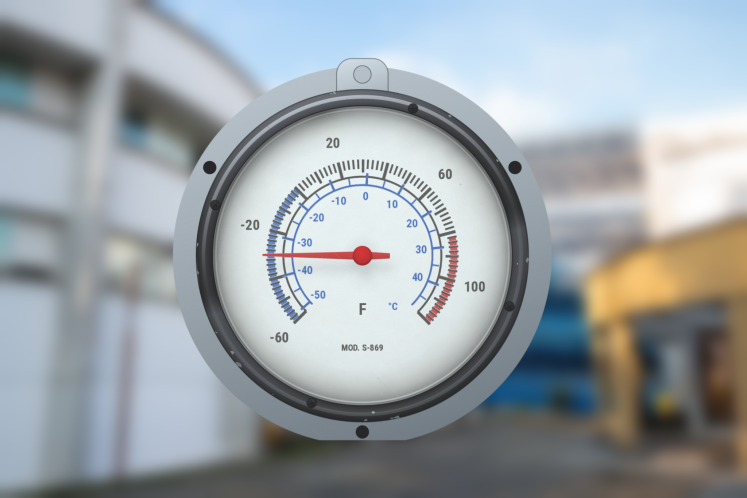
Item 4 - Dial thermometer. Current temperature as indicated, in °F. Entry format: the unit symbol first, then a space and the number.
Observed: °F -30
